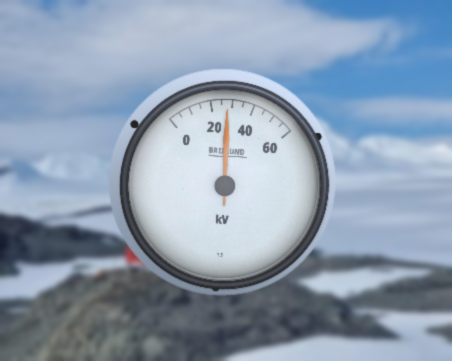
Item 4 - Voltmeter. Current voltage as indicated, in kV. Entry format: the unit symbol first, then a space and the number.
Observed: kV 27.5
